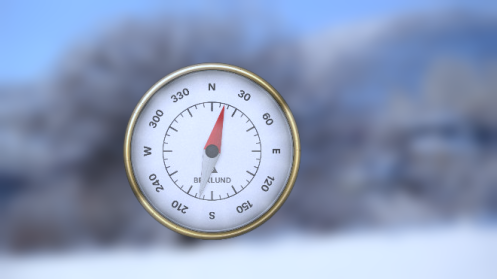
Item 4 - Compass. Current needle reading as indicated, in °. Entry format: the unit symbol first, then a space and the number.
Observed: ° 15
